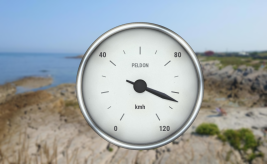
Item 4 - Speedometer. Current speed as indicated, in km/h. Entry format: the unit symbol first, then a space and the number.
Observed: km/h 105
